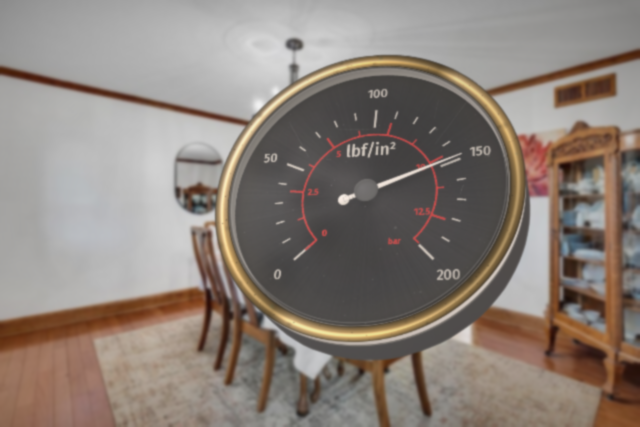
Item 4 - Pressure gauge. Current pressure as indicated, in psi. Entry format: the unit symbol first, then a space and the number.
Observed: psi 150
